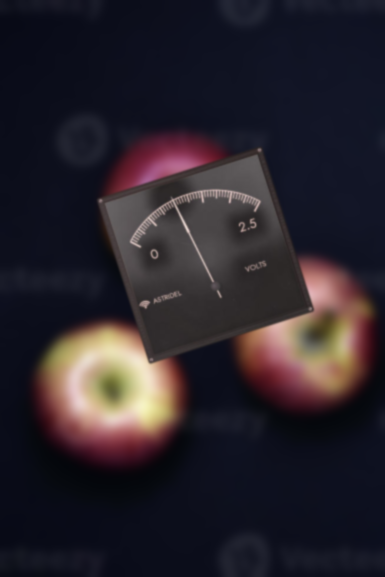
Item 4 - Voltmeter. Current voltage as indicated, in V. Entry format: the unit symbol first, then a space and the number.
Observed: V 1
